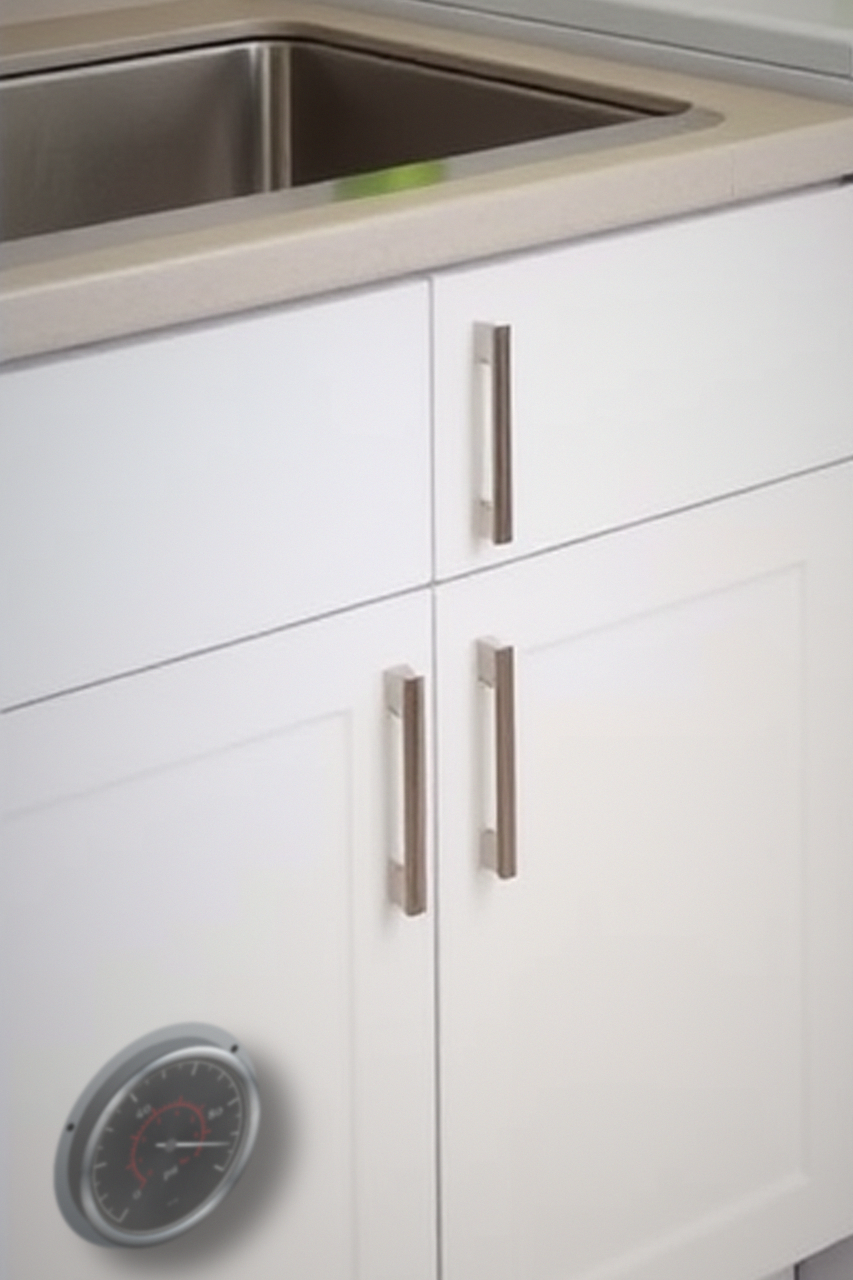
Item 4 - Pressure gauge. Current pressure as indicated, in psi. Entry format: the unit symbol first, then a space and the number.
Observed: psi 92.5
